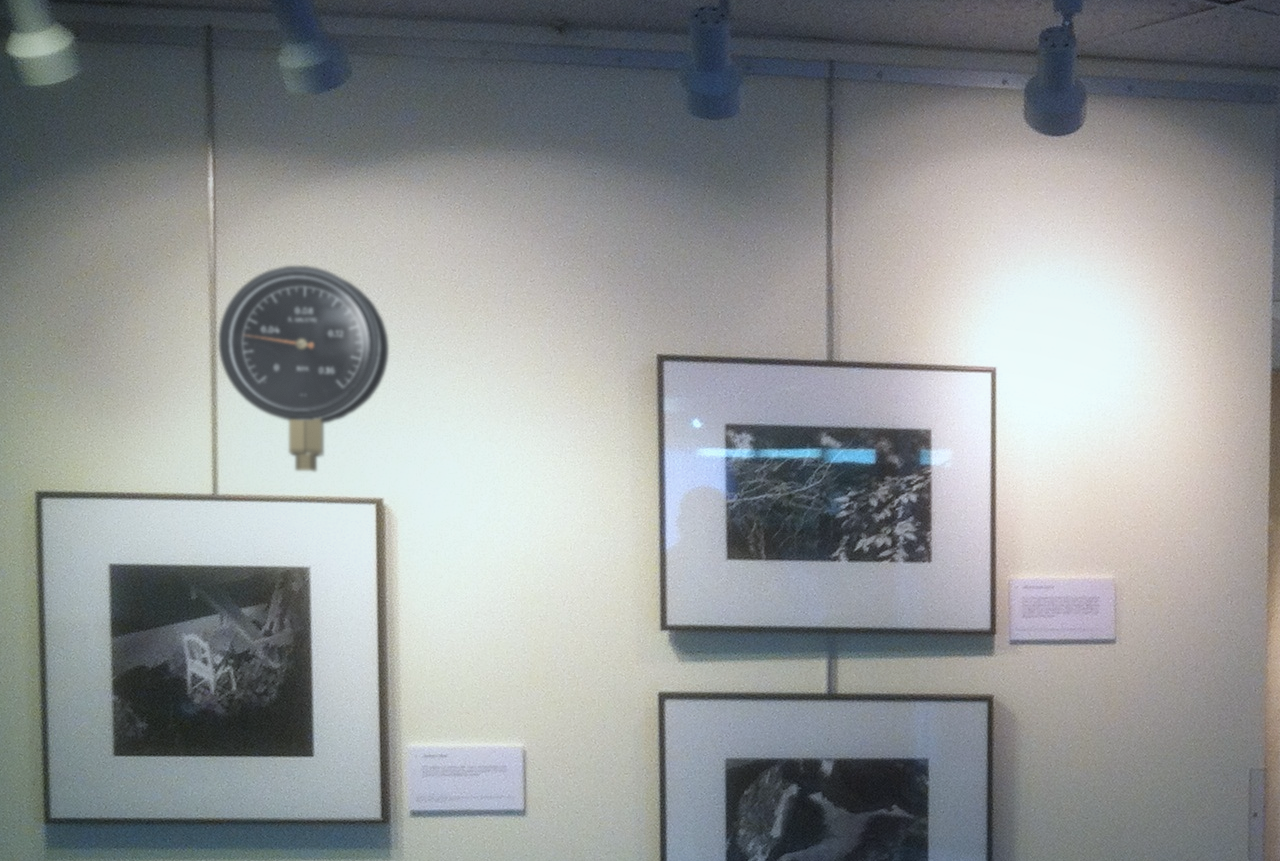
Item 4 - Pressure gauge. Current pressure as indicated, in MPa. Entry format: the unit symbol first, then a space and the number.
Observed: MPa 0.03
